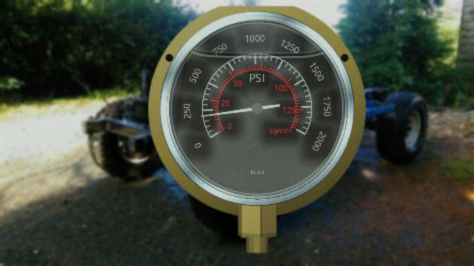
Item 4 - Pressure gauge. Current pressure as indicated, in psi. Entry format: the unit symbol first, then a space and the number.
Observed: psi 200
